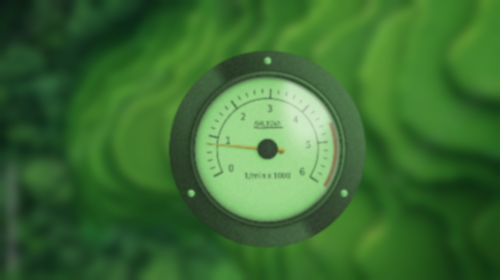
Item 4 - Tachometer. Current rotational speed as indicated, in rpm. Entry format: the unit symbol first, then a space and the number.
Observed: rpm 800
